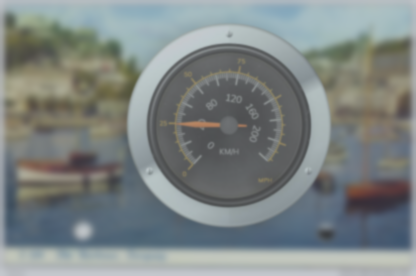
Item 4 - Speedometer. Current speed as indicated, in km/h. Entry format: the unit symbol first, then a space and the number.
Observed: km/h 40
